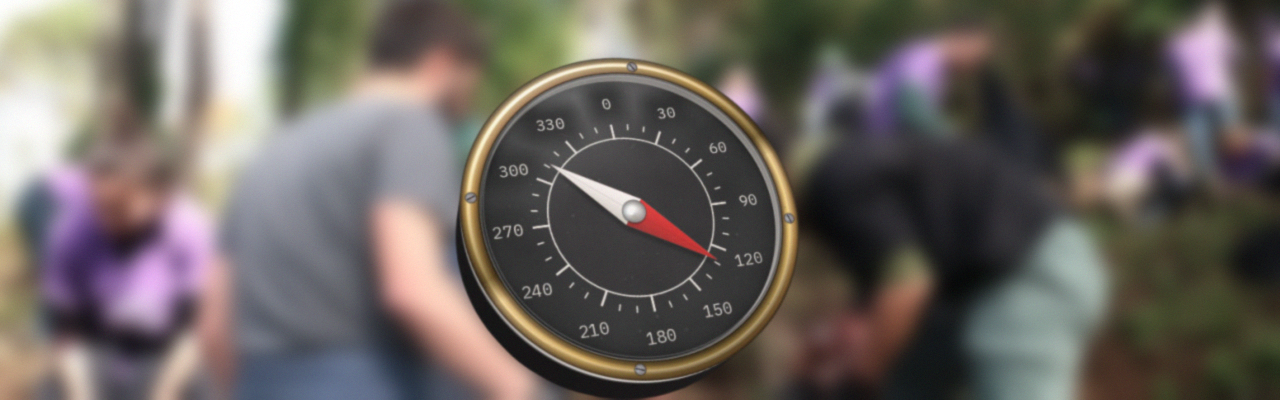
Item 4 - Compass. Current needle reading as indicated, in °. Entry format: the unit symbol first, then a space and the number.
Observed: ° 130
